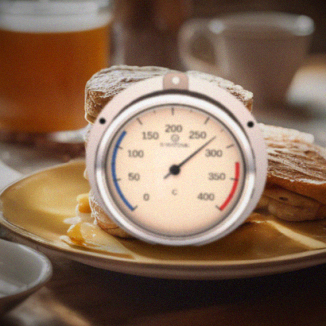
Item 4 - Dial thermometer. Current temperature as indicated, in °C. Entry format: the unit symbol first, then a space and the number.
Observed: °C 275
